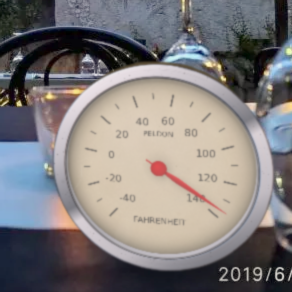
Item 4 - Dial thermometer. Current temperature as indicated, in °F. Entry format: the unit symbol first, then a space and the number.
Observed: °F 135
